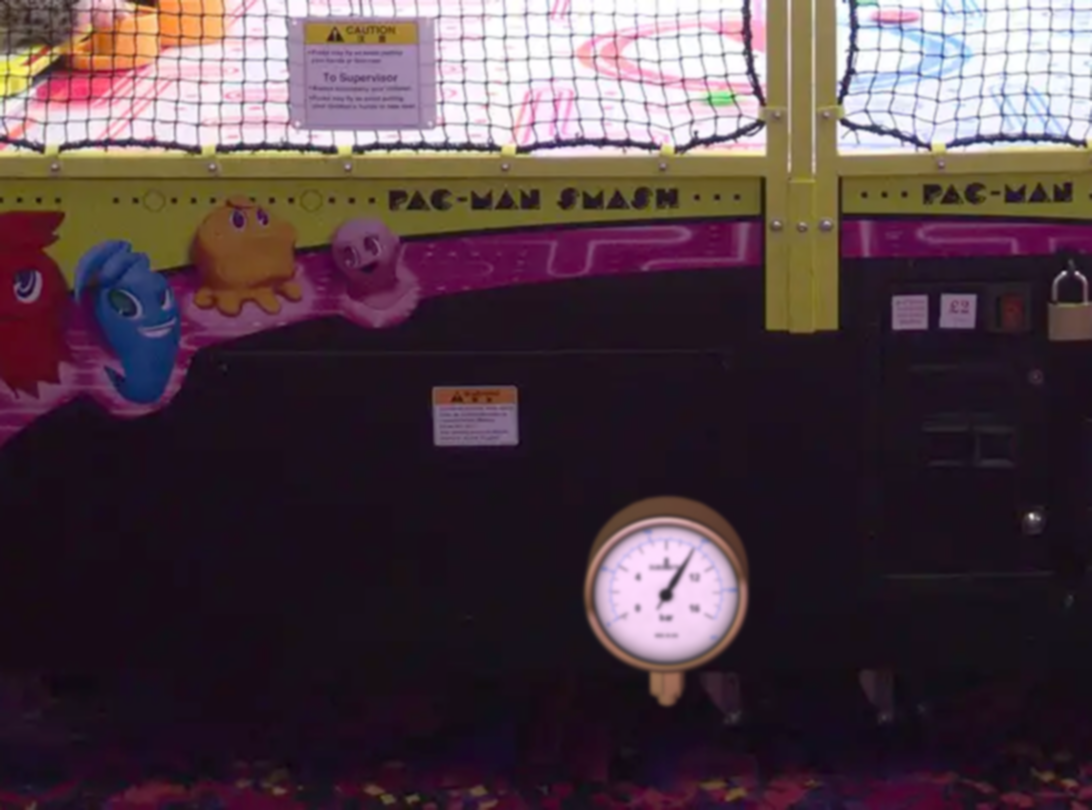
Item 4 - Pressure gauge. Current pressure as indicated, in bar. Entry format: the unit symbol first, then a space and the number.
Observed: bar 10
